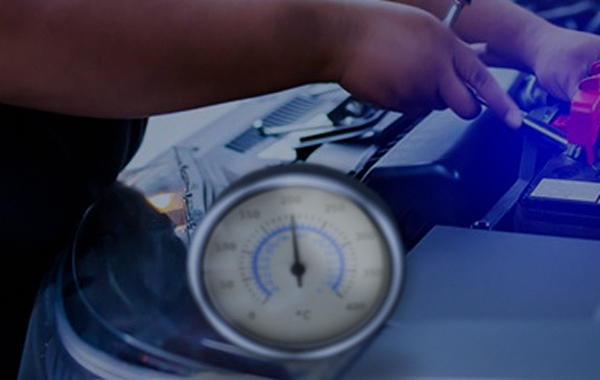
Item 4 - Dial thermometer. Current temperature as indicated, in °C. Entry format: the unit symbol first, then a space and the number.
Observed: °C 200
